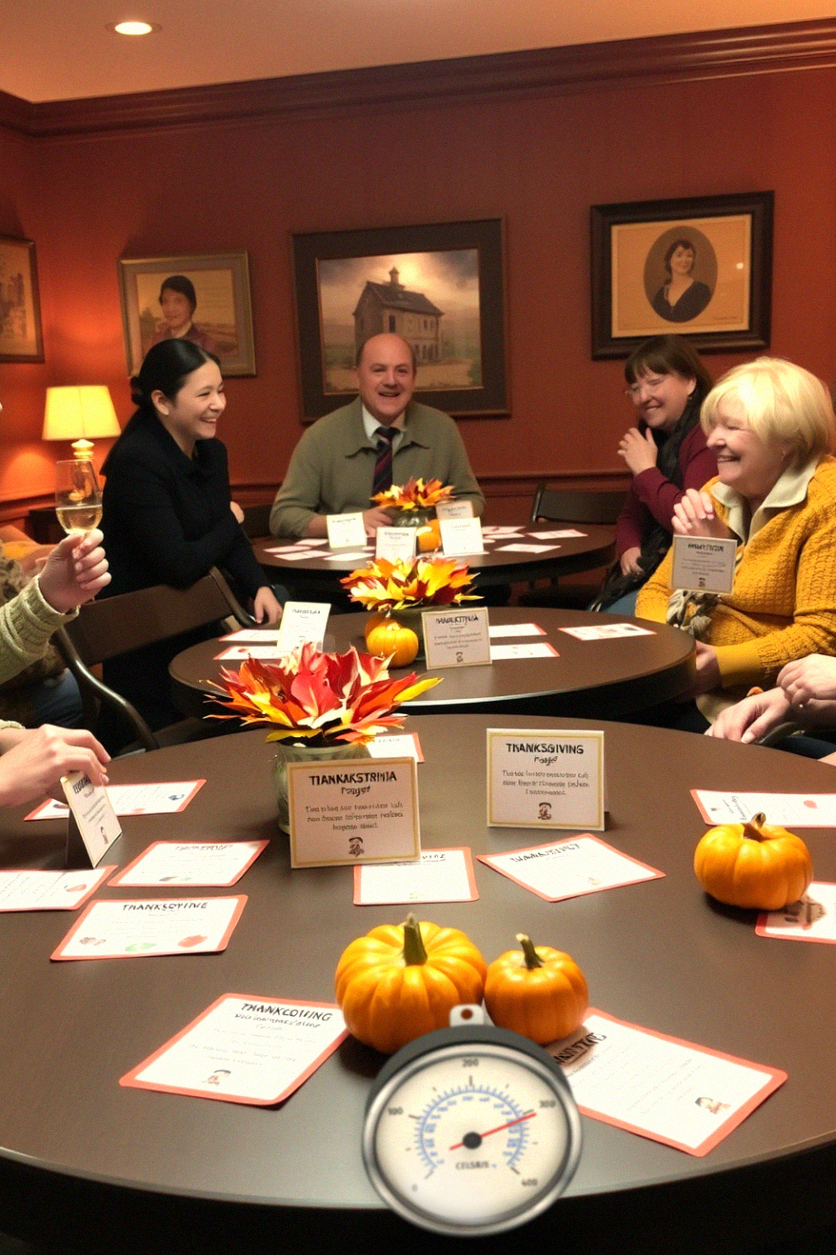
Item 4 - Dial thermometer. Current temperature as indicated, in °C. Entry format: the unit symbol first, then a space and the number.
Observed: °C 300
